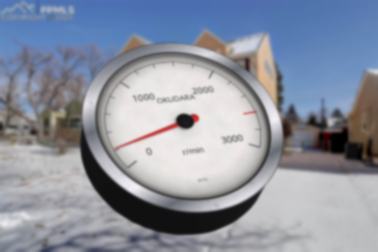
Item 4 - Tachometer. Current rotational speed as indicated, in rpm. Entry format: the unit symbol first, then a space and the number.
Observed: rpm 200
